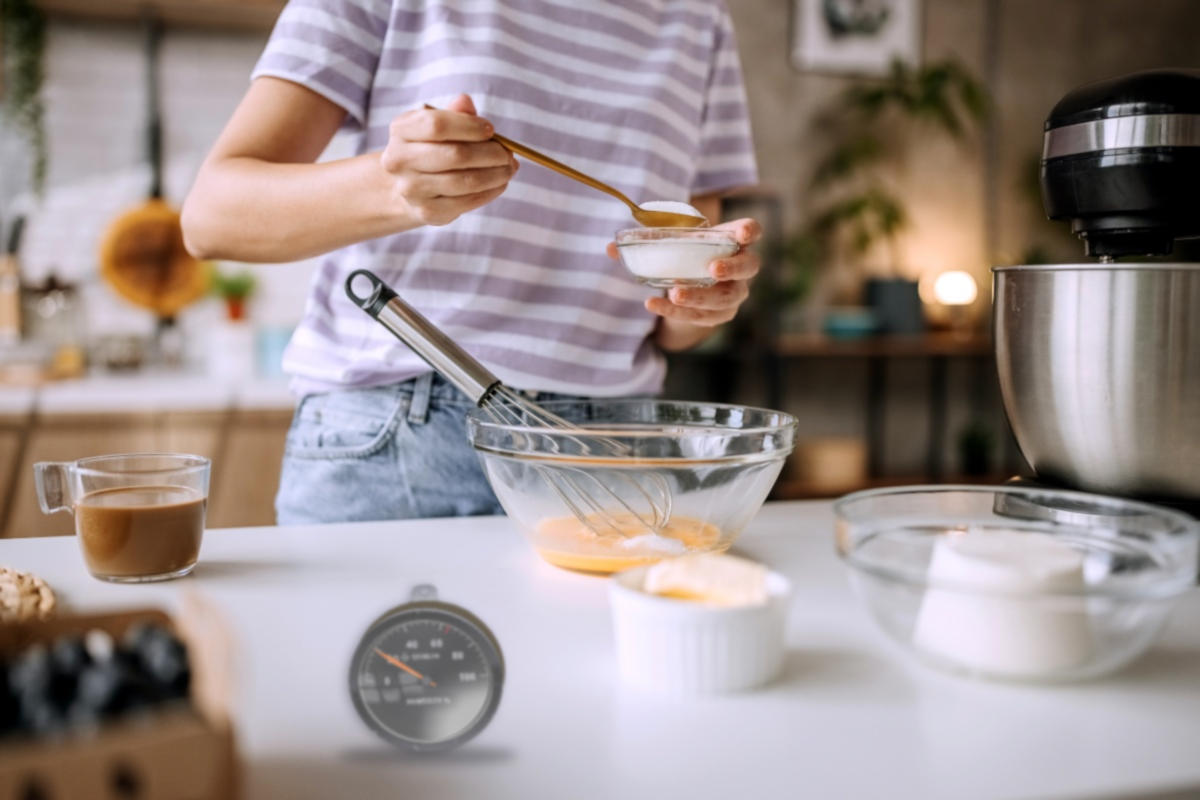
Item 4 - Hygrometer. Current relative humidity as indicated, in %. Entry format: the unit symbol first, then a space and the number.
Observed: % 20
